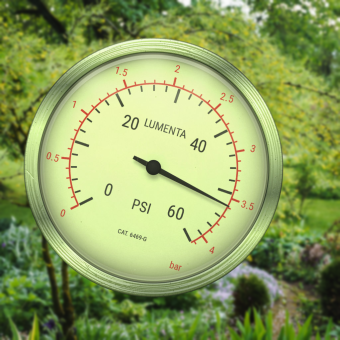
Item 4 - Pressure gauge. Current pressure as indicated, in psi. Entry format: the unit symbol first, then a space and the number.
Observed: psi 52
